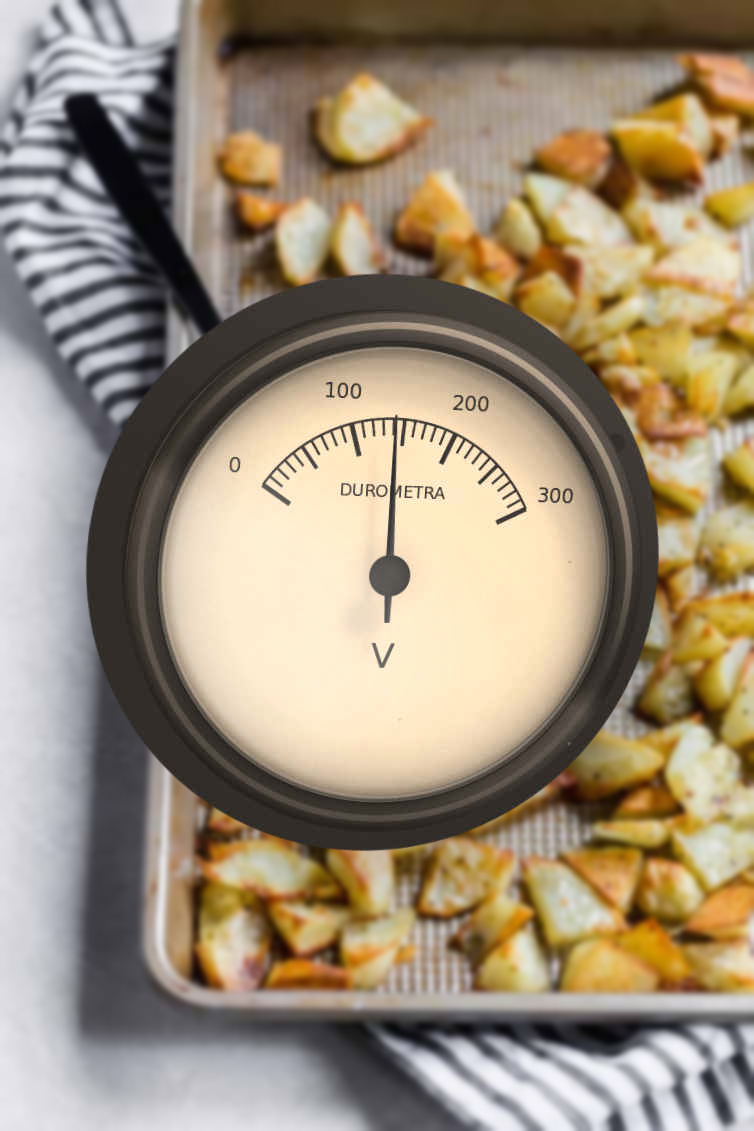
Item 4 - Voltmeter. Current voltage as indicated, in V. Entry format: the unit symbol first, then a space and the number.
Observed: V 140
